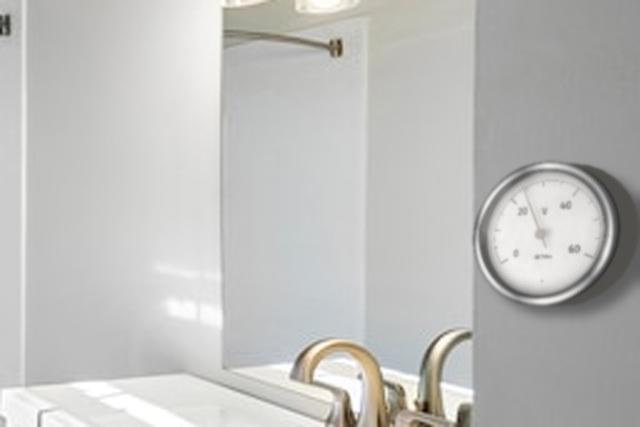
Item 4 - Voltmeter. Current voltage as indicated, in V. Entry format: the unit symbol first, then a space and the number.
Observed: V 25
